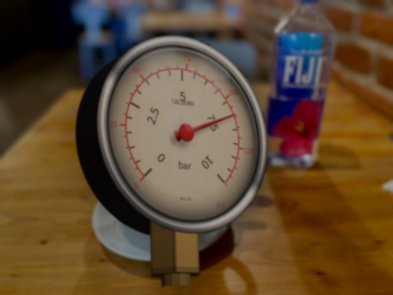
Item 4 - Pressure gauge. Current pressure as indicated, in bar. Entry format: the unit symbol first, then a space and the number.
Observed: bar 7.5
